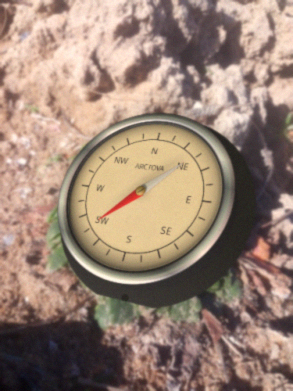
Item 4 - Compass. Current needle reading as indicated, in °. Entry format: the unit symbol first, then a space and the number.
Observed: ° 225
